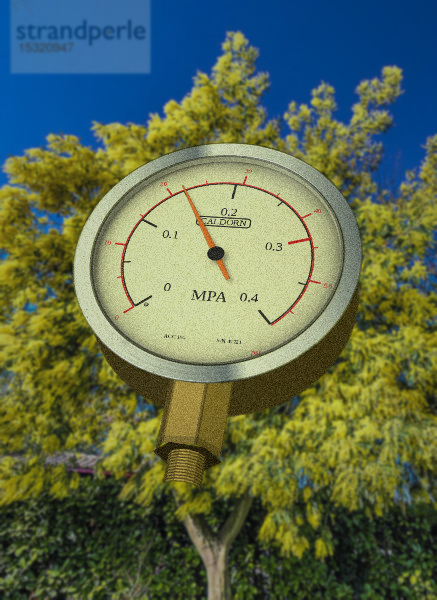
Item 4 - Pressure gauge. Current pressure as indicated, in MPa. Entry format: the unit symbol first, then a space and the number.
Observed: MPa 0.15
